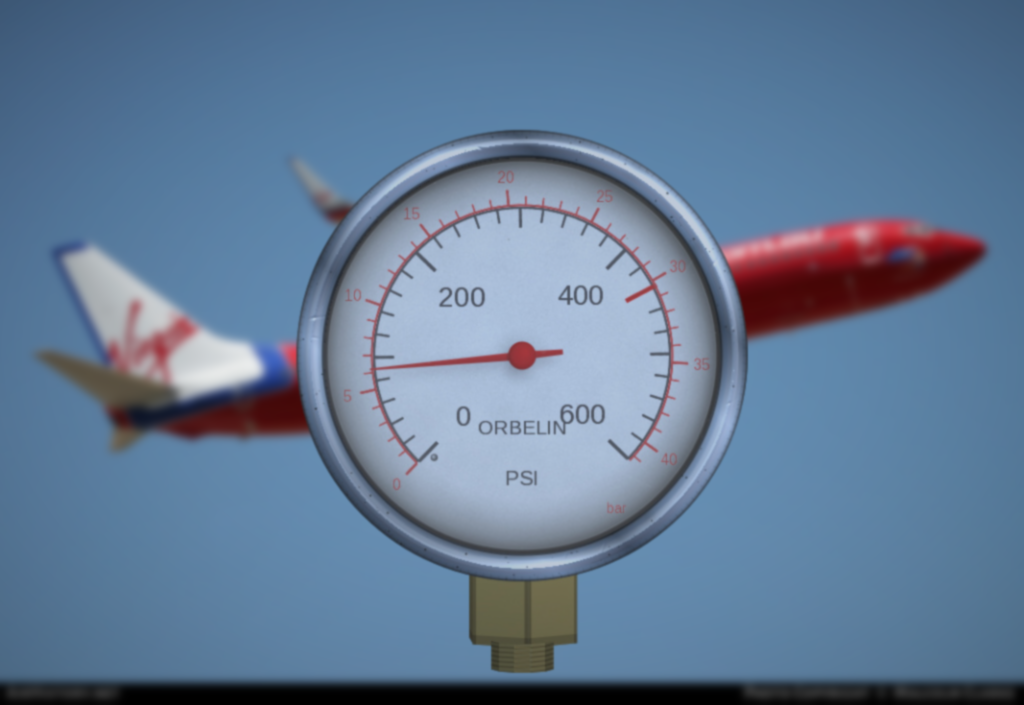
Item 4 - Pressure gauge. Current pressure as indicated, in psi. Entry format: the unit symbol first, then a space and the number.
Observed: psi 90
